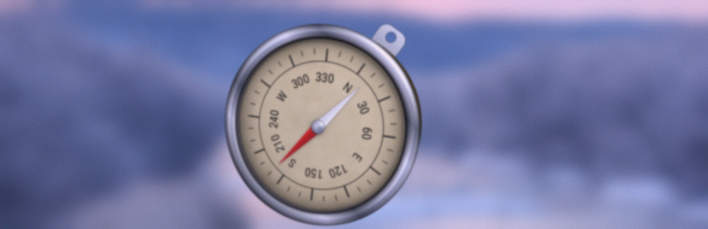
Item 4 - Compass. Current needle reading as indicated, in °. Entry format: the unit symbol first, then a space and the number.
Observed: ° 190
